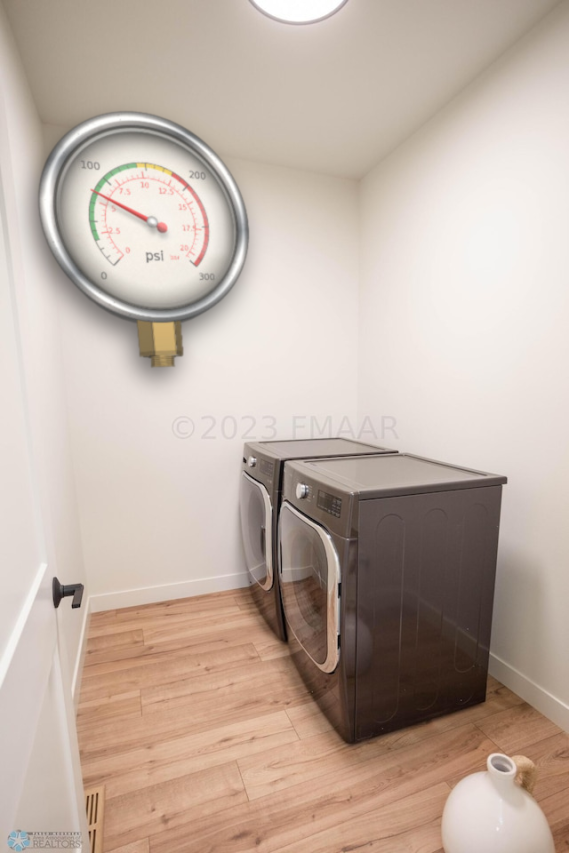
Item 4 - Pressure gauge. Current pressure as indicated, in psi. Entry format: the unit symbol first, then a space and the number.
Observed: psi 80
